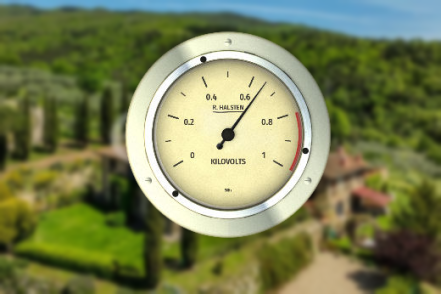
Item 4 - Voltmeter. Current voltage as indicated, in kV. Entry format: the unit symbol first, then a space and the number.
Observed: kV 0.65
